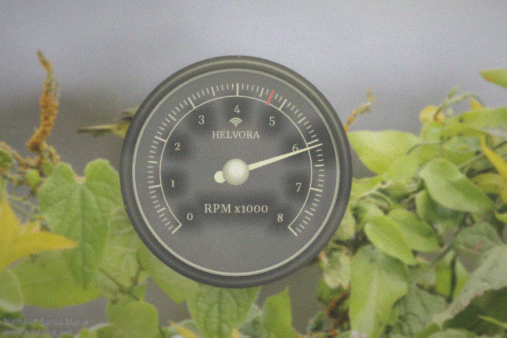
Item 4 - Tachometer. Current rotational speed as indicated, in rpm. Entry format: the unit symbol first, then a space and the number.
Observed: rpm 6100
